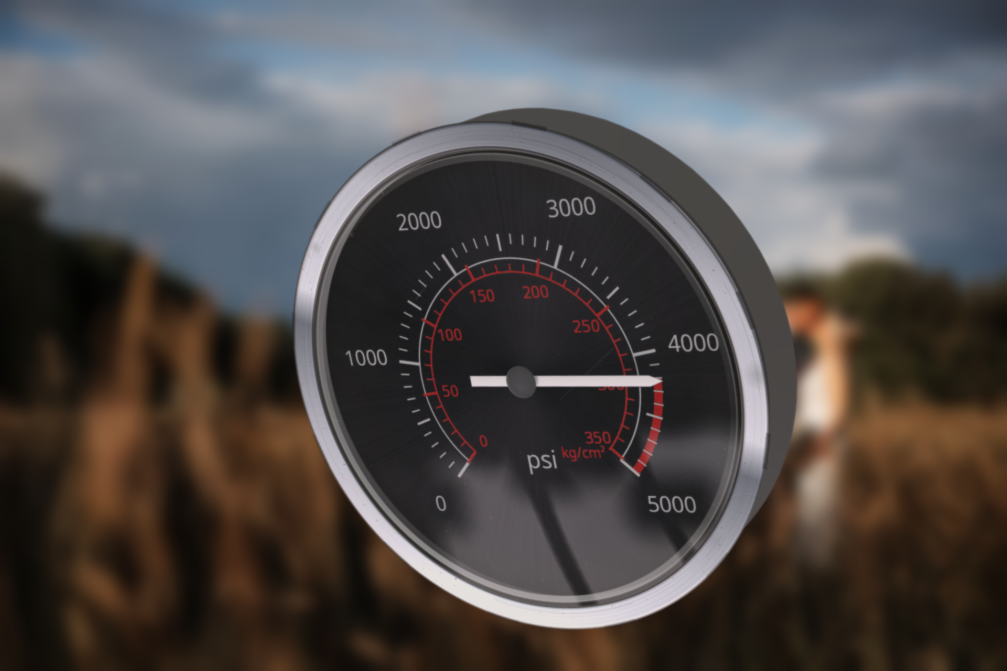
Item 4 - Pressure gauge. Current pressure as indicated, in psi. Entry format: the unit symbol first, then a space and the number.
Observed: psi 4200
